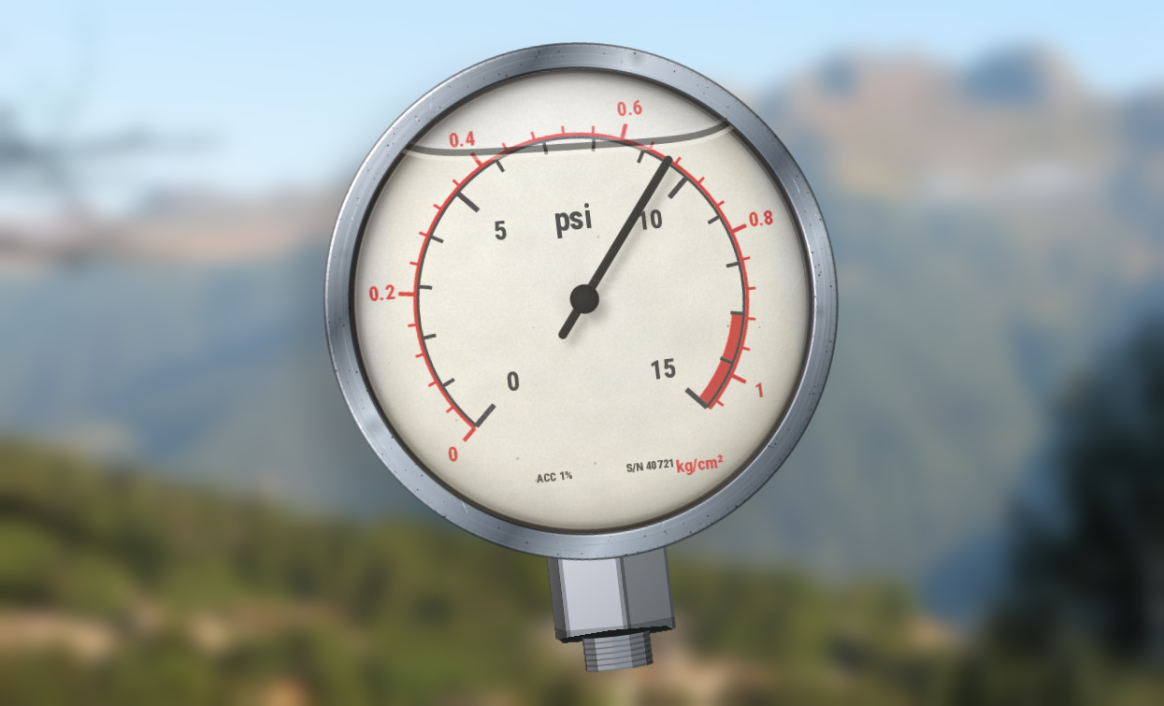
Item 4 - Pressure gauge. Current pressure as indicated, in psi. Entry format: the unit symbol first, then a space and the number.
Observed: psi 9.5
